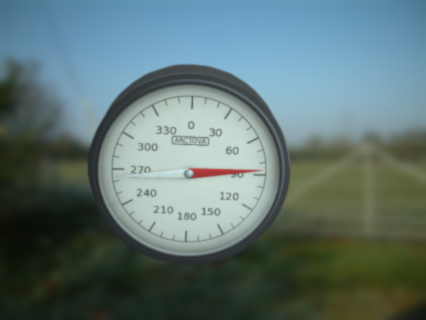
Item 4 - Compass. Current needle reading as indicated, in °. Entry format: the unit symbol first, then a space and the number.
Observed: ° 85
